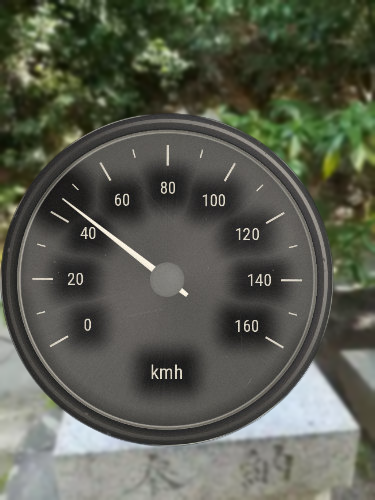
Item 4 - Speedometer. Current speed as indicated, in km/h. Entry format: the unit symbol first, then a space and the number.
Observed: km/h 45
